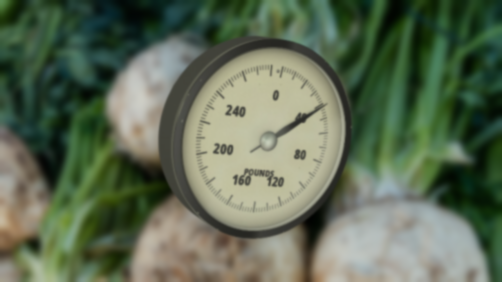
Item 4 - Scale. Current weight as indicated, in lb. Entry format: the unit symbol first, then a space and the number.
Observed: lb 40
